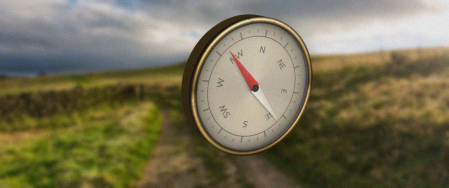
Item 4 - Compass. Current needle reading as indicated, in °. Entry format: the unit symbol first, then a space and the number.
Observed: ° 310
